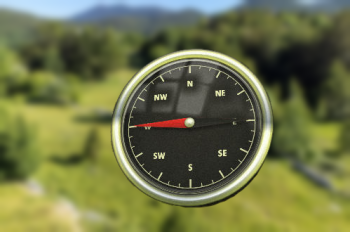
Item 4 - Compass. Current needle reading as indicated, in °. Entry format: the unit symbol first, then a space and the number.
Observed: ° 270
